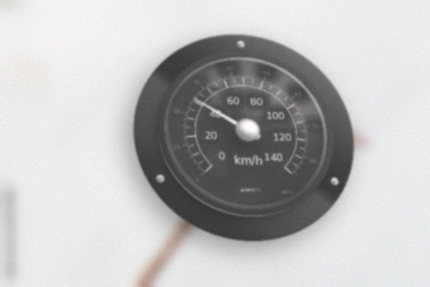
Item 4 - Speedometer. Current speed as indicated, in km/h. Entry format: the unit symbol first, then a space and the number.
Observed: km/h 40
